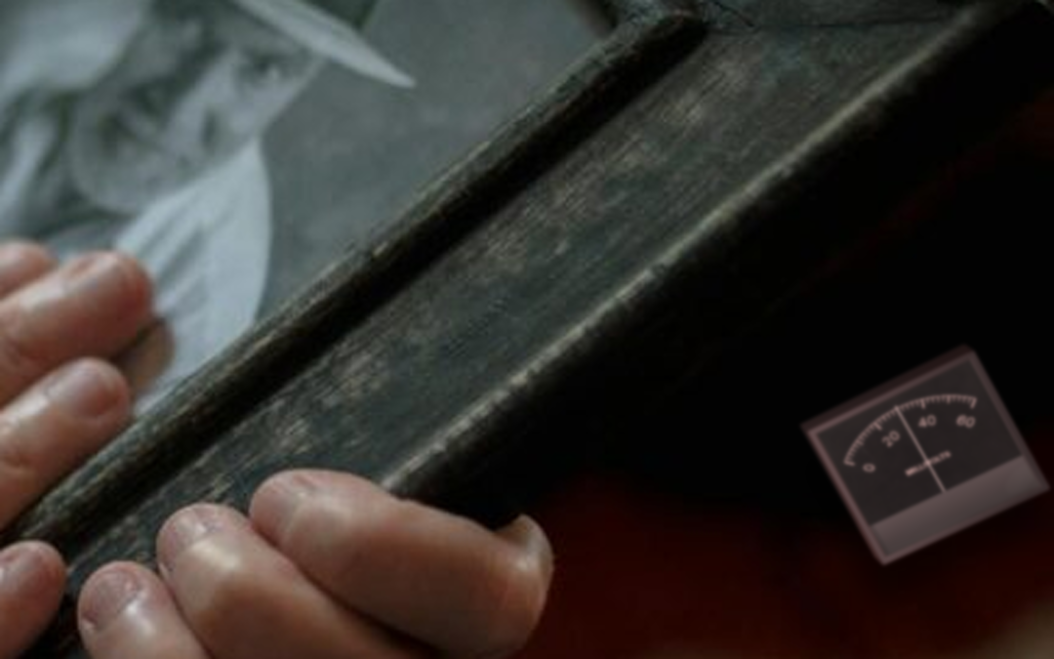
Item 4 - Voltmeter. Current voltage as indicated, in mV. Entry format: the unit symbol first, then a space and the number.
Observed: mV 30
